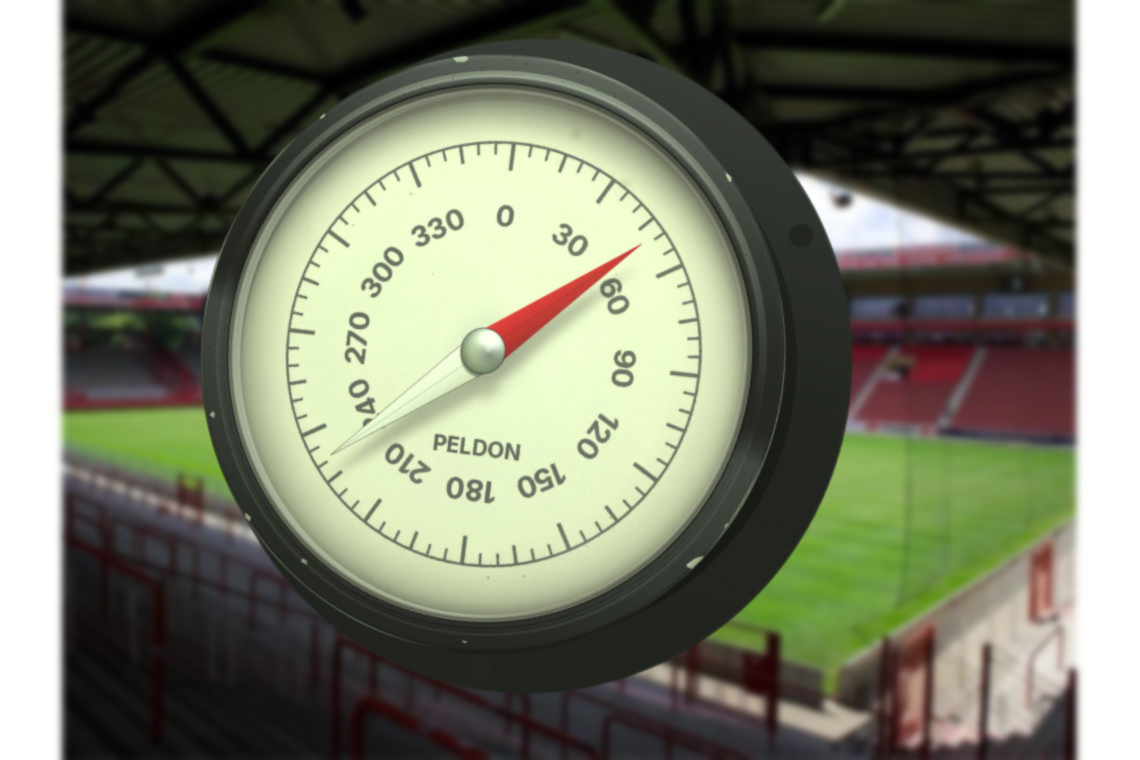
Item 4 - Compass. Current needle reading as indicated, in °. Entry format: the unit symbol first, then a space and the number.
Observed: ° 50
